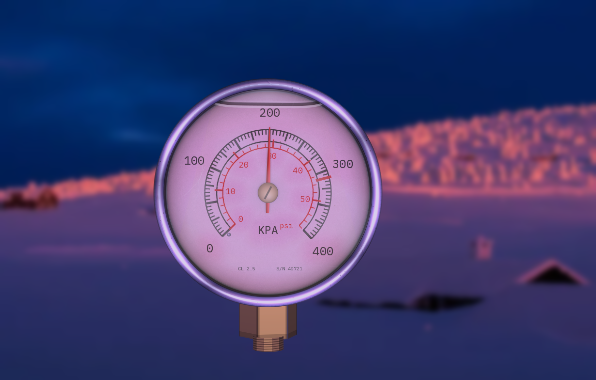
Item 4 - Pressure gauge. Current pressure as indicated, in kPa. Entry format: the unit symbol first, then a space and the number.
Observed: kPa 200
